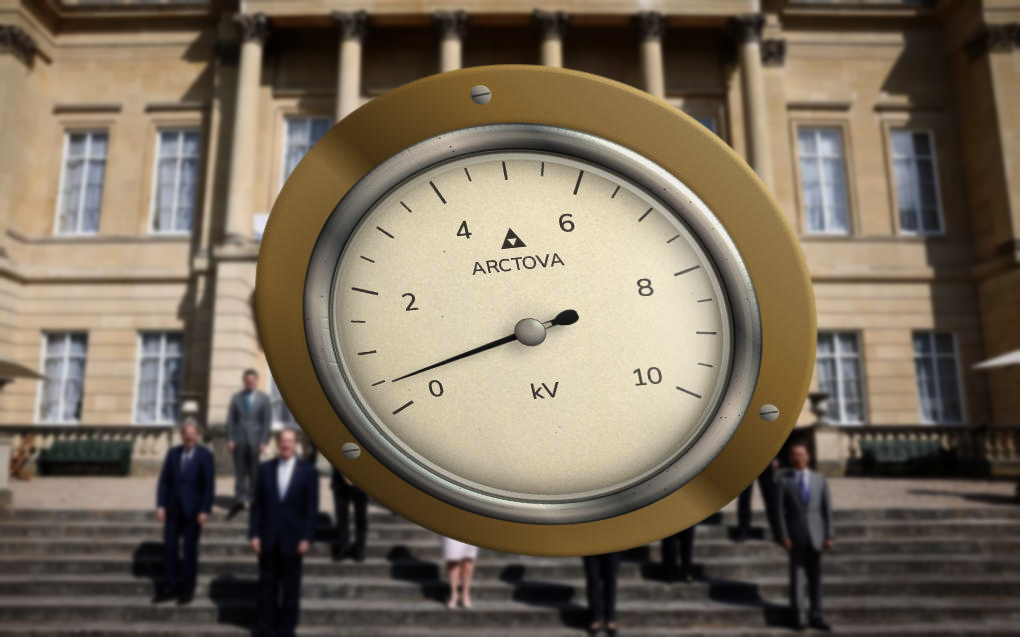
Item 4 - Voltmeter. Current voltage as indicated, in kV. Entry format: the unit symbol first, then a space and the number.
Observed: kV 0.5
